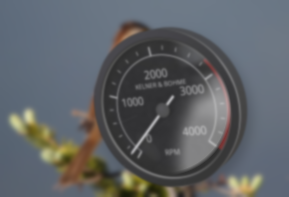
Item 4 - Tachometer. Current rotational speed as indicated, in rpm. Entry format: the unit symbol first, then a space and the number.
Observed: rpm 100
